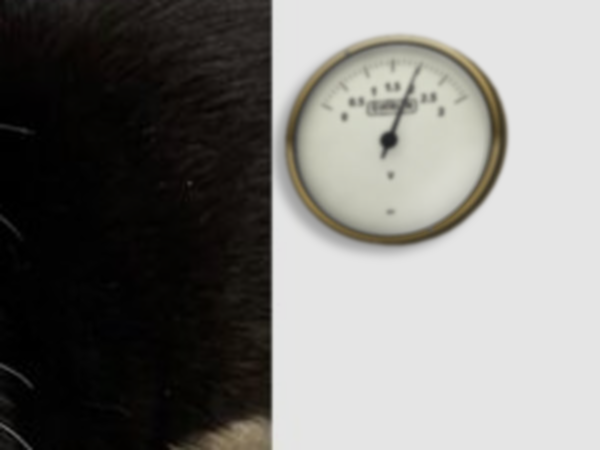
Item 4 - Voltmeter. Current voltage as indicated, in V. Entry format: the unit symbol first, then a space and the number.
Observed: V 2
